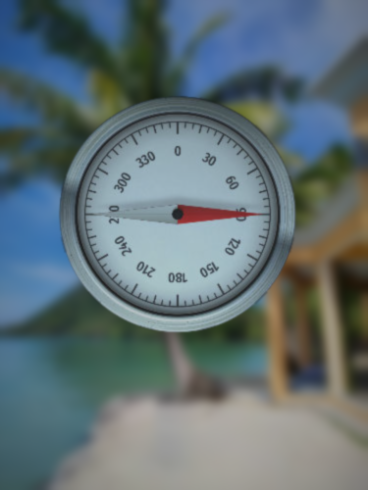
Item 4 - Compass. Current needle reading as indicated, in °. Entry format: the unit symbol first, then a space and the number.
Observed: ° 90
